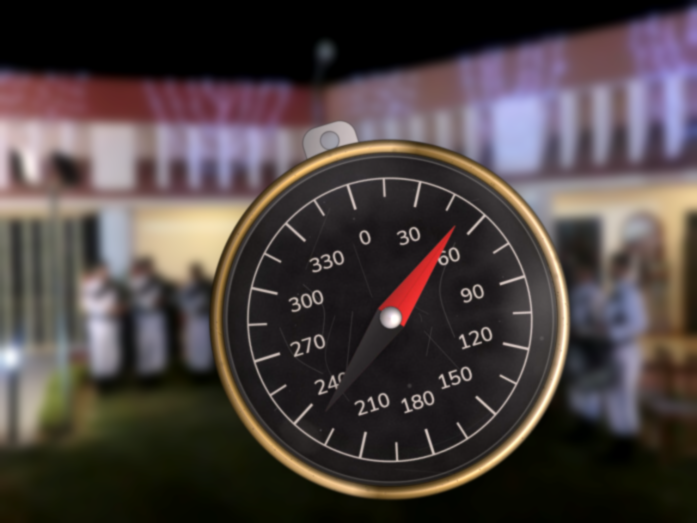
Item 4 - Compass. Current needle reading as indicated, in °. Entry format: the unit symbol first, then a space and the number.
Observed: ° 52.5
